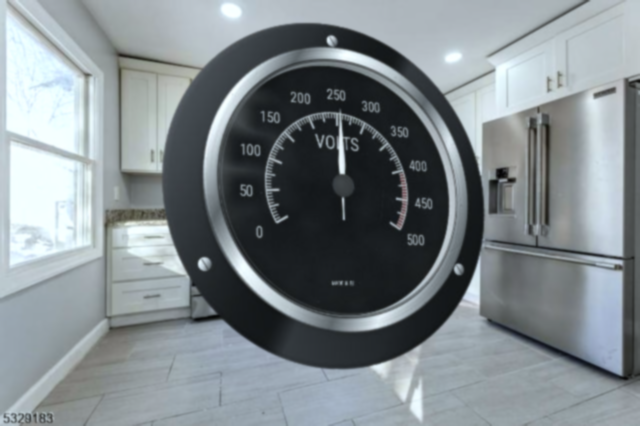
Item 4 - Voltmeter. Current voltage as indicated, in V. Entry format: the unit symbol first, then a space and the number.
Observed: V 250
